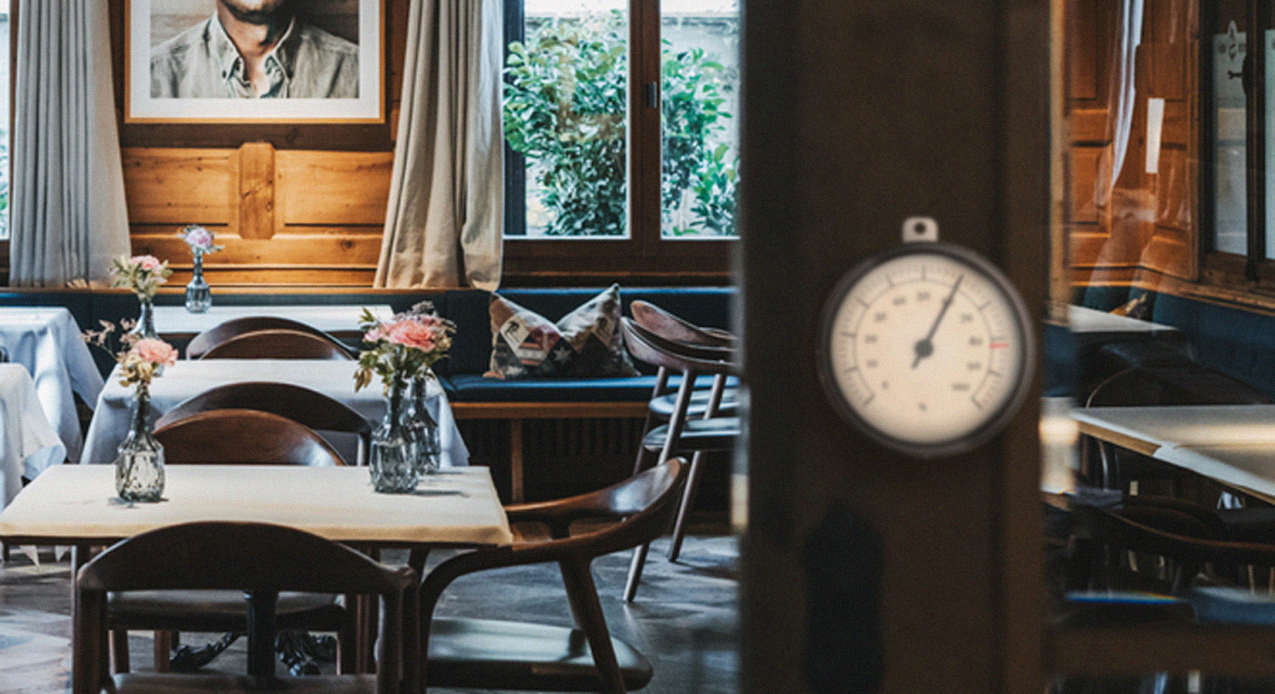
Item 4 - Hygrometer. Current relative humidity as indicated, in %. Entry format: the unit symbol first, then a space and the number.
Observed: % 60
